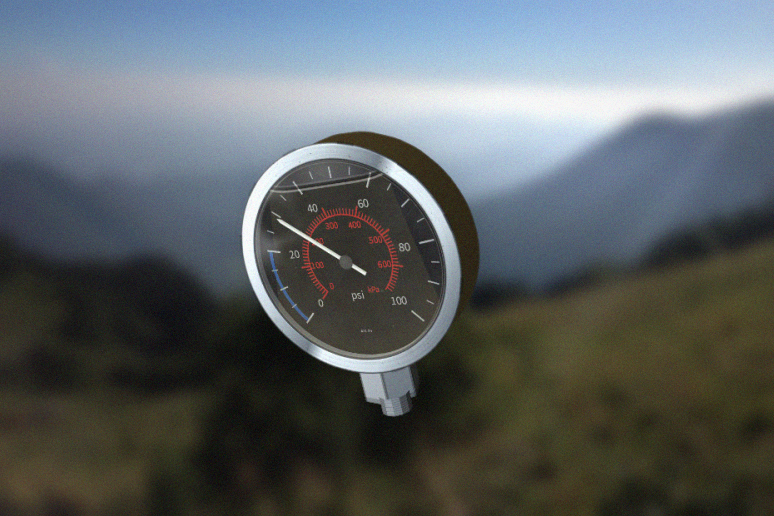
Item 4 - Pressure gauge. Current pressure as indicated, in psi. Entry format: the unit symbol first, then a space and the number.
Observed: psi 30
